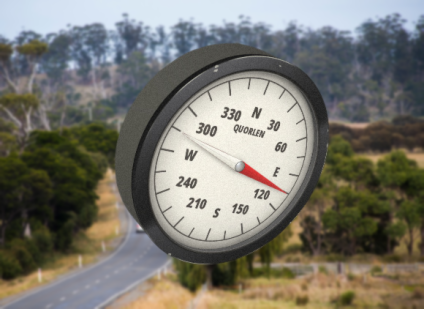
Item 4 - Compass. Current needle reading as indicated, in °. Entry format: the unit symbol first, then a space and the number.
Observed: ° 105
